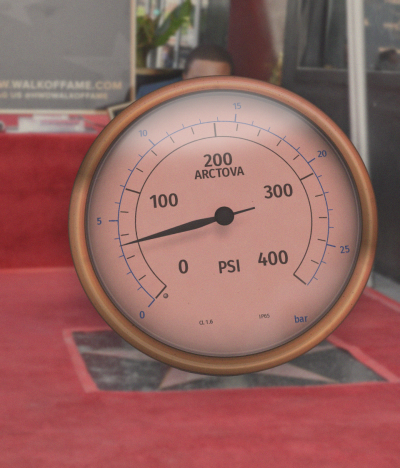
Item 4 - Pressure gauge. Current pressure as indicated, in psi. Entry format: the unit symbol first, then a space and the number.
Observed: psi 50
